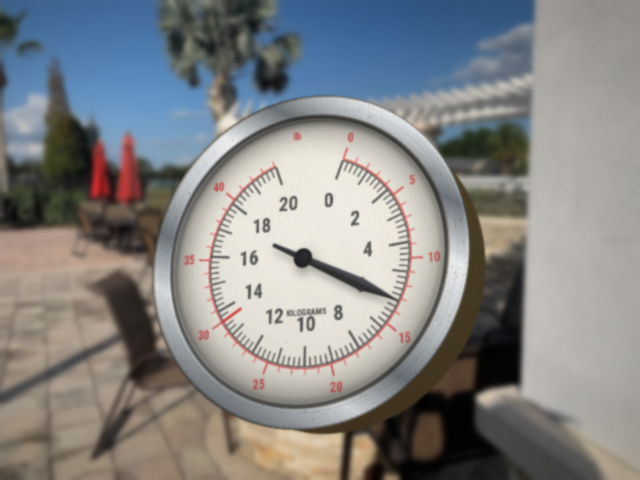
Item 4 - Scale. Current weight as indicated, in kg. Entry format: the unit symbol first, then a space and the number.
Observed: kg 6
